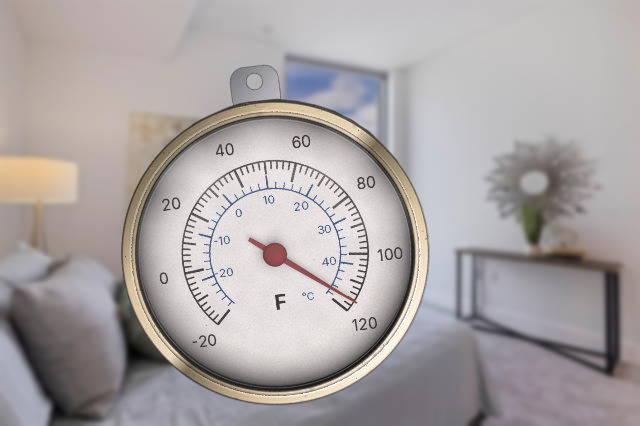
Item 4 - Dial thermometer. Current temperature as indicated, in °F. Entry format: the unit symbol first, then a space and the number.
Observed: °F 116
